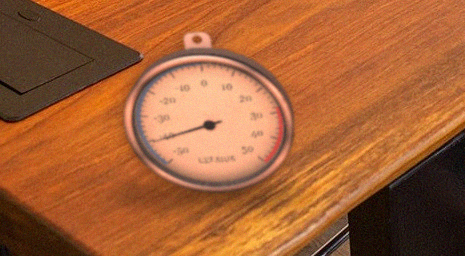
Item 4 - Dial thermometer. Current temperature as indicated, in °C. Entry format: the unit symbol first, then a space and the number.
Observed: °C -40
